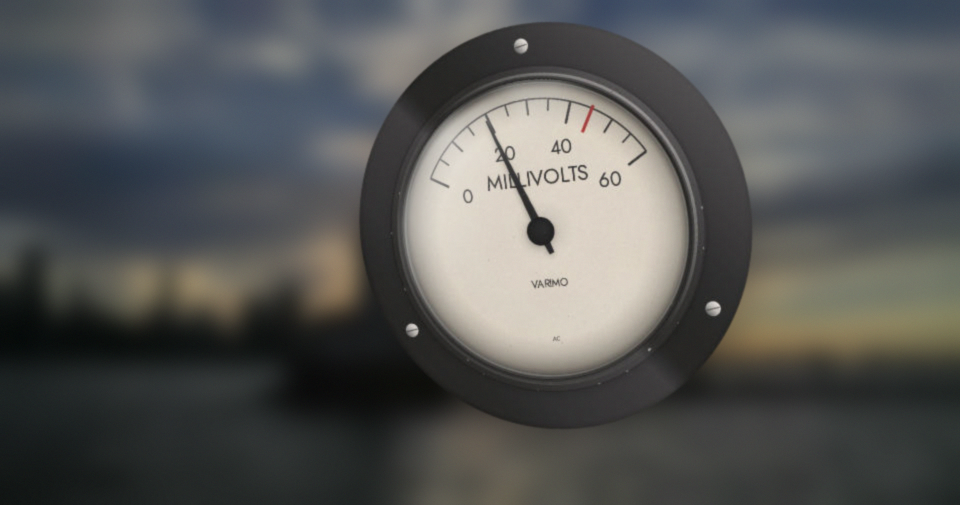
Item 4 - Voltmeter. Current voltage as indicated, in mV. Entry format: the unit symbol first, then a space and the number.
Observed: mV 20
